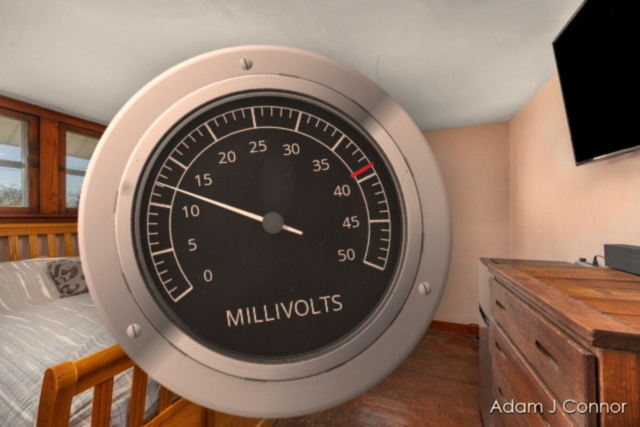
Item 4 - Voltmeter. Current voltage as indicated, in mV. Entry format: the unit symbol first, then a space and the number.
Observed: mV 12
